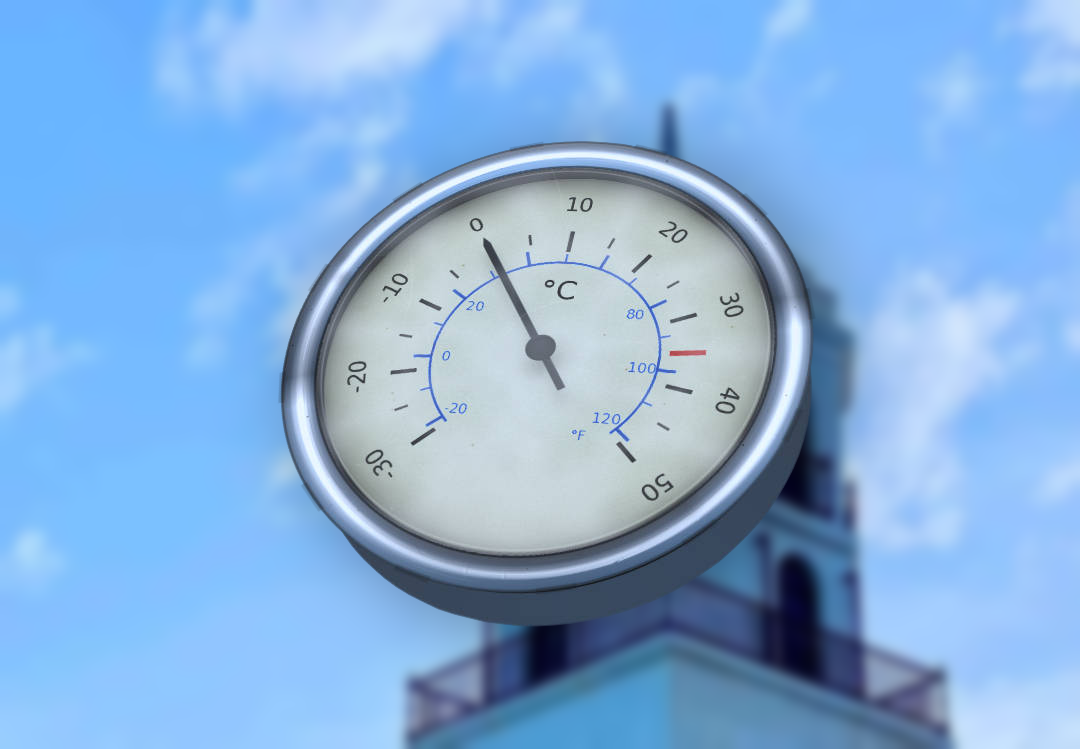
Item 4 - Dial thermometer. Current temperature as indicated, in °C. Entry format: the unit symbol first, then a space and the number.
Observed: °C 0
